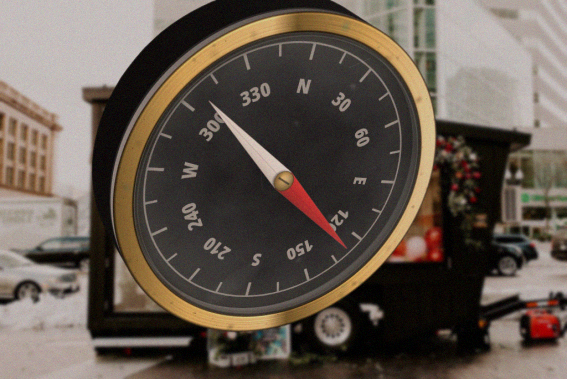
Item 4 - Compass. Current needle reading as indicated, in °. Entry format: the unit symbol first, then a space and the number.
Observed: ° 127.5
